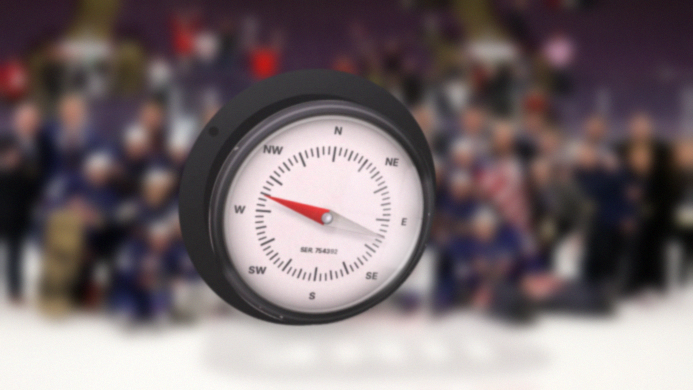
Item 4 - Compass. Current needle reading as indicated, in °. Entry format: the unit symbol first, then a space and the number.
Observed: ° 285
